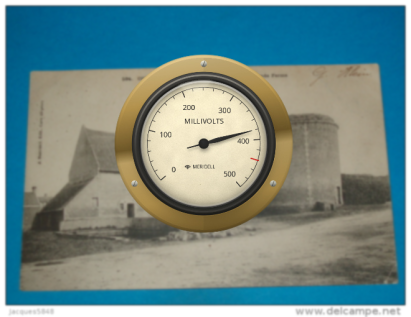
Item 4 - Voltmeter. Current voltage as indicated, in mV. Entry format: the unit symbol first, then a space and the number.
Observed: mV 380
